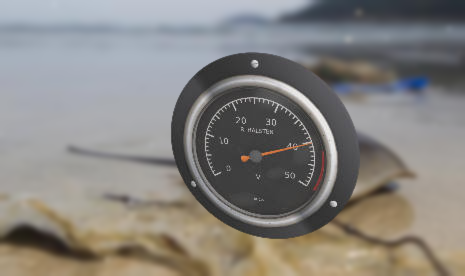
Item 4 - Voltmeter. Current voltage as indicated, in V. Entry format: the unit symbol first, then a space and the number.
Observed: V 40
